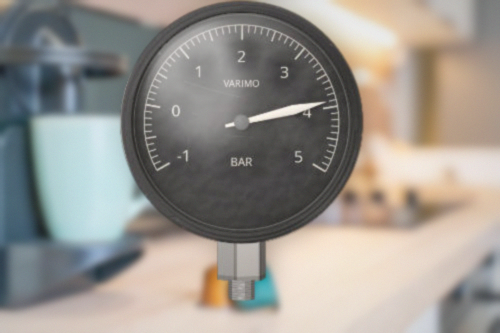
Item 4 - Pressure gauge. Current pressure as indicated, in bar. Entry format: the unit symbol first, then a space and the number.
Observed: bar 3.9
